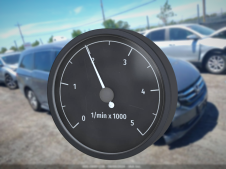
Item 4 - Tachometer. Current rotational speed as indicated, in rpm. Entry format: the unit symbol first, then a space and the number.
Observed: rpm 2000
